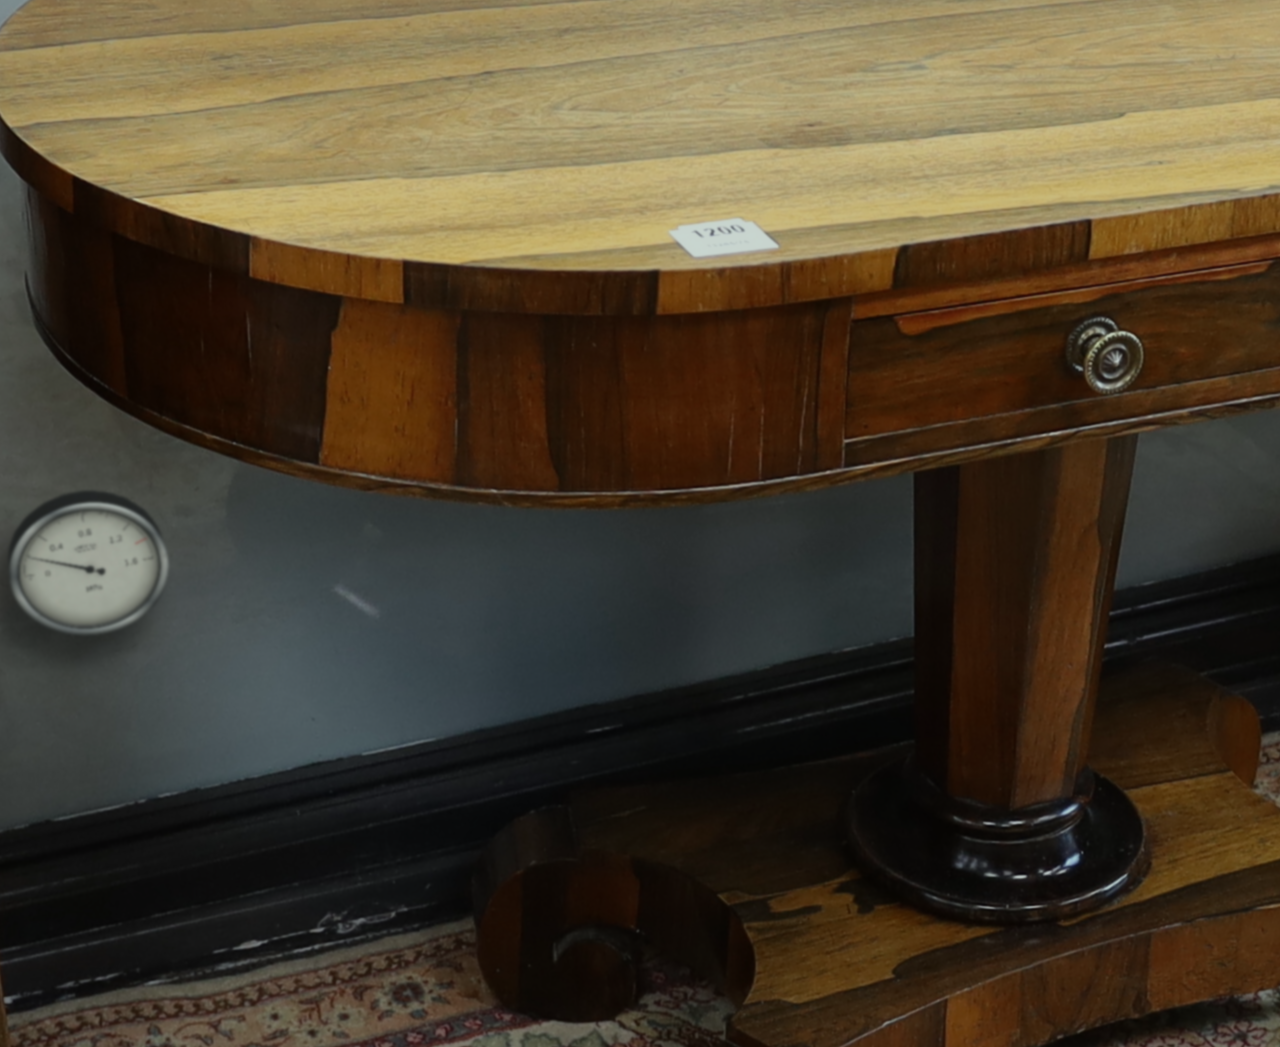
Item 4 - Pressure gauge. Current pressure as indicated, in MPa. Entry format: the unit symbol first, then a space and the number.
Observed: MPa 0.2
